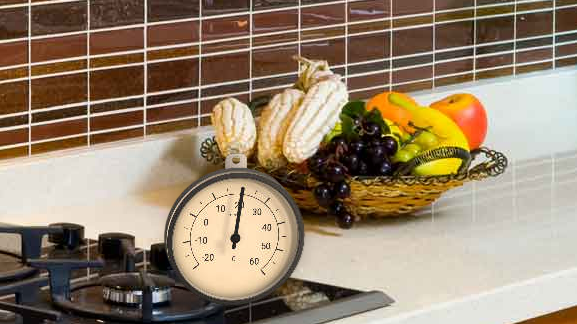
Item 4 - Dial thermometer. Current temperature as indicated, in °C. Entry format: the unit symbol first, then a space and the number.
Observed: °C 20
